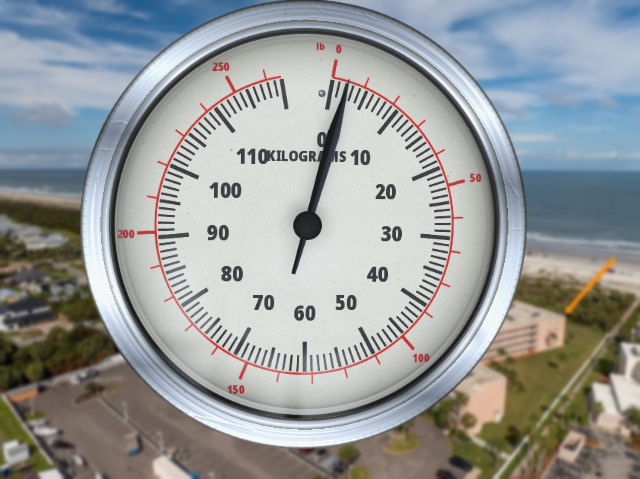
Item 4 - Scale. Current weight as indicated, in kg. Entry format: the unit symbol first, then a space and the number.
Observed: kg 2
